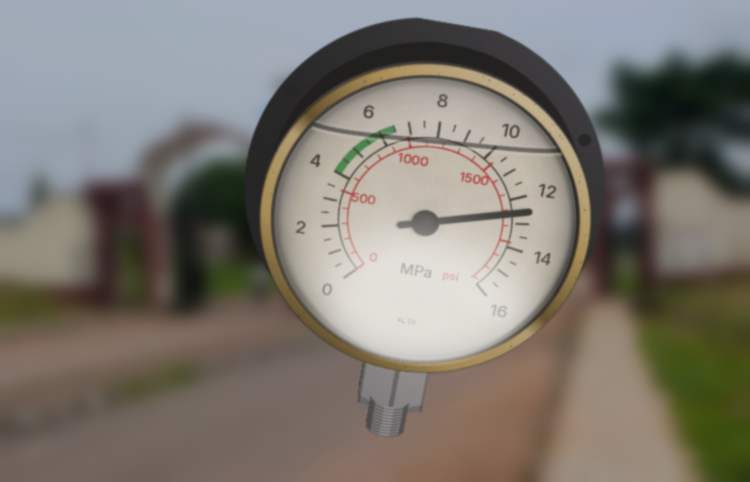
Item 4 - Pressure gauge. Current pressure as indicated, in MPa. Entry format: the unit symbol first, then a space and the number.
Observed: MPa 12.5
